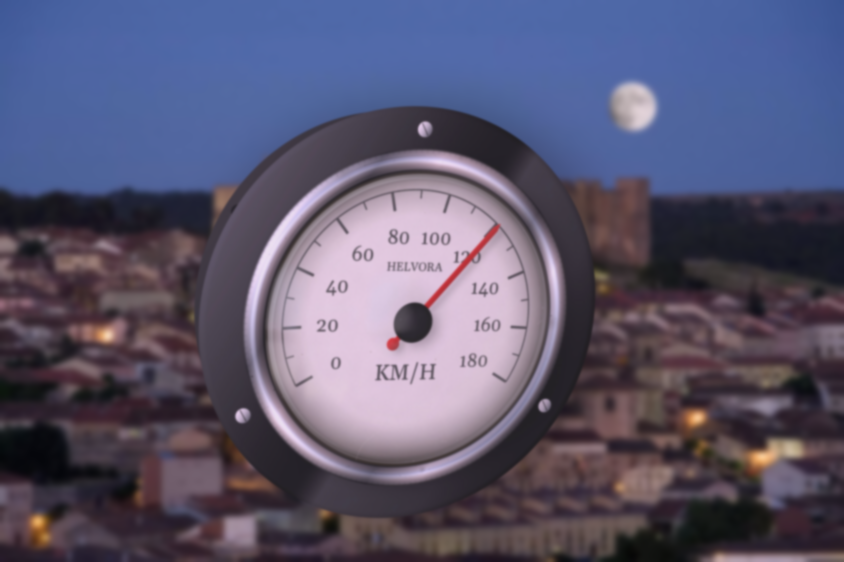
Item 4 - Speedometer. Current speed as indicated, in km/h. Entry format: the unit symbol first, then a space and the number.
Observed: km/h 120
